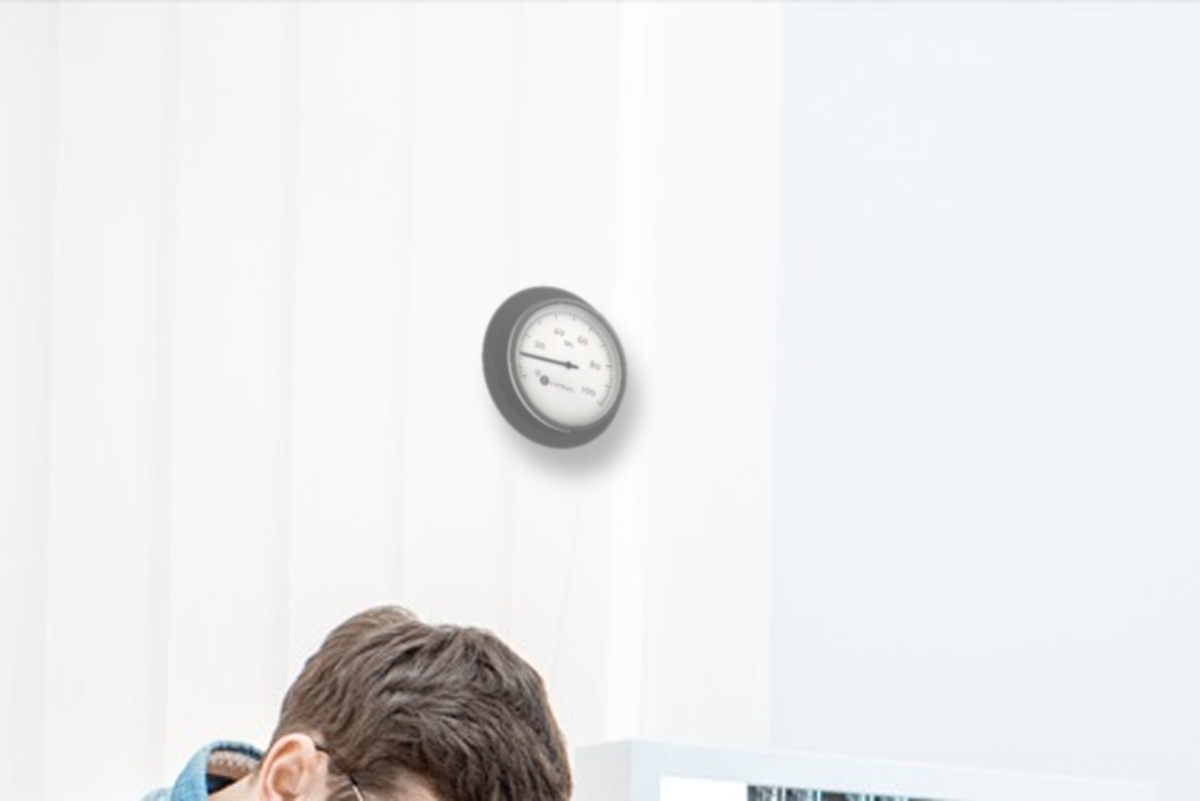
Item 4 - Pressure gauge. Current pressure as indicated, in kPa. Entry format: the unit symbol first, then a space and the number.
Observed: kPa 10
